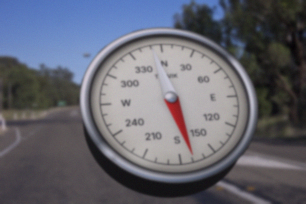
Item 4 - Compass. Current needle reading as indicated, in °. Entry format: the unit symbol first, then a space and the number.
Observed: ° 170
